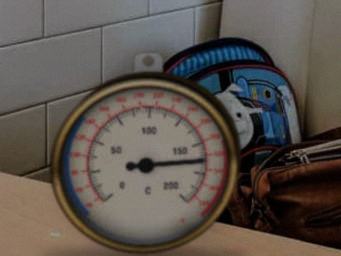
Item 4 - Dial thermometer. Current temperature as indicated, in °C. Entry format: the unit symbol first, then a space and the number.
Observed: °C 162.5
